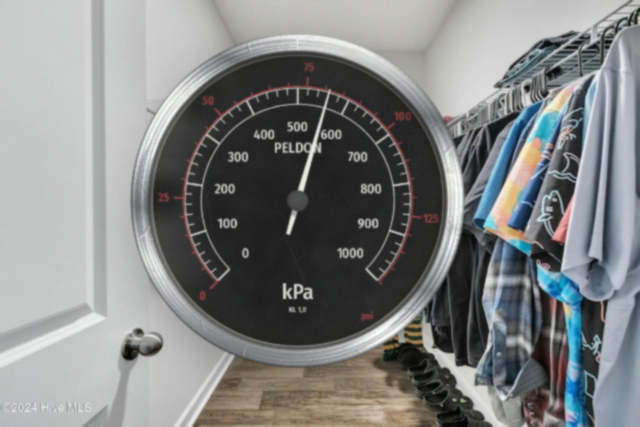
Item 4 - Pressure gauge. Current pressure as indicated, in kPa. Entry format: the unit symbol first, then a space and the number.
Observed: kPa 560
